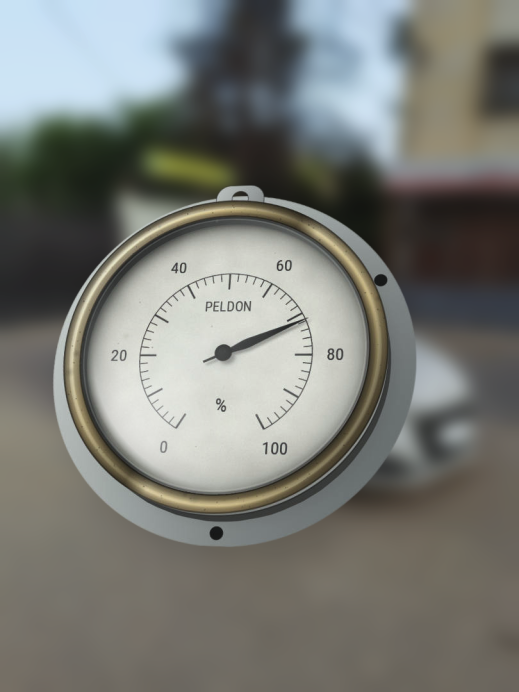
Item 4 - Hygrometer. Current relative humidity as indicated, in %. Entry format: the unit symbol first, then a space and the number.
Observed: % 72
